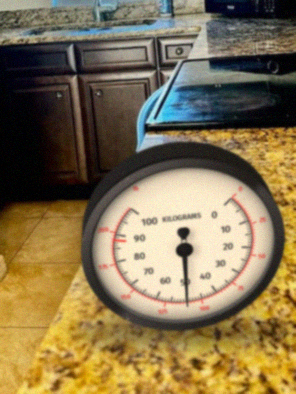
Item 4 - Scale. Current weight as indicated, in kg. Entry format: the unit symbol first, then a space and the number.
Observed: kg 50
